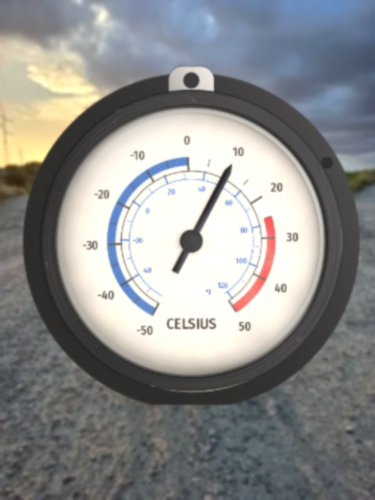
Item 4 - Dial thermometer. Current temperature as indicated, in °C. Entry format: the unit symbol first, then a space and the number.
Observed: °C 10
